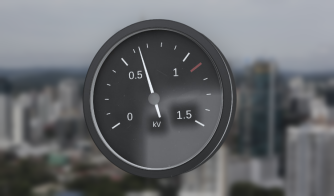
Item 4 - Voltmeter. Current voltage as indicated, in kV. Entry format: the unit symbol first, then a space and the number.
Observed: kV 0.65
